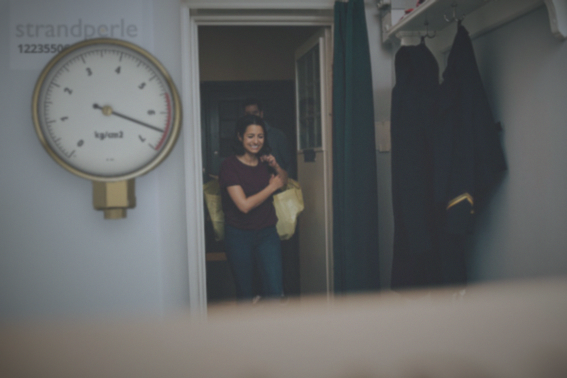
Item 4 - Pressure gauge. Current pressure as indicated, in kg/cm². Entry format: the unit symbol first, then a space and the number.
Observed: kg/cm² 6.5
